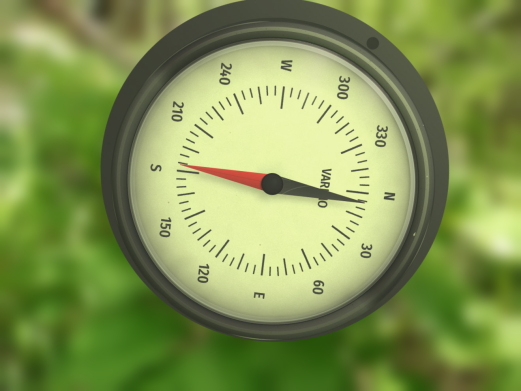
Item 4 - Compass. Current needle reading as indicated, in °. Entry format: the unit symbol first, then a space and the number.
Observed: ° 185
